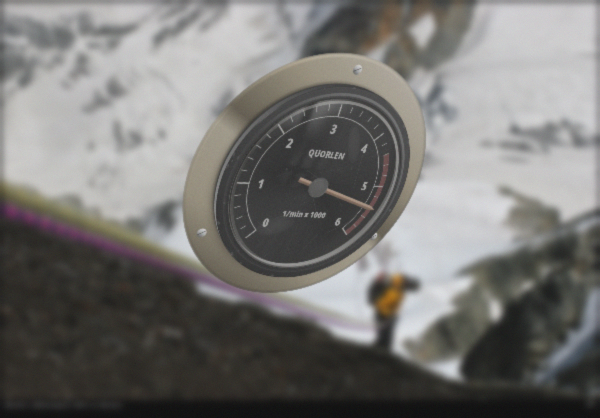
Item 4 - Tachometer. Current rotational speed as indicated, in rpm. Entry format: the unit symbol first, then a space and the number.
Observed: rpm 5400
